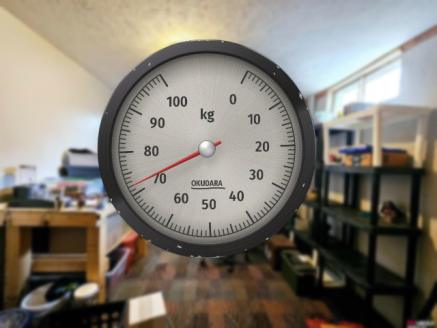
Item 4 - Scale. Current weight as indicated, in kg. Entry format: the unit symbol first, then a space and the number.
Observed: kg 72
